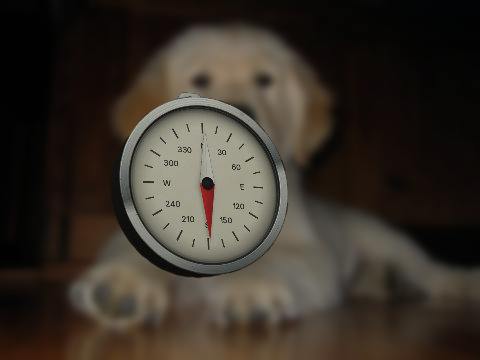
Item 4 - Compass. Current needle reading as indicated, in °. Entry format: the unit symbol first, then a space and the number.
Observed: ° 180
